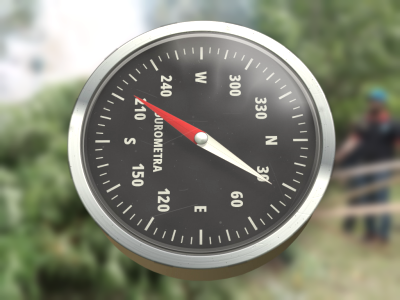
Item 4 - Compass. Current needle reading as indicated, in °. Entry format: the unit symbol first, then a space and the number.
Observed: ° 215
